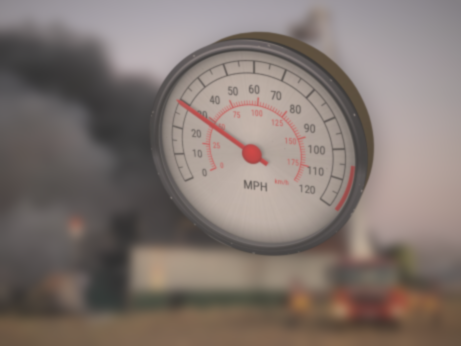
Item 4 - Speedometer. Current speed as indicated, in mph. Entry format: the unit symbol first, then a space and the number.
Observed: mph 30
